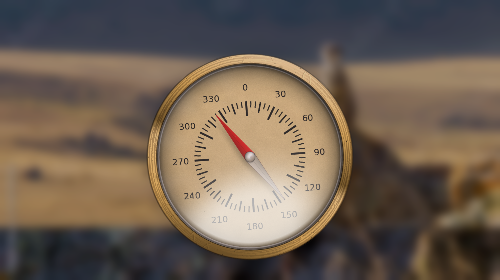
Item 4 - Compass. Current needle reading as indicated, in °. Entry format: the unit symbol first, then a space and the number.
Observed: ° 325
